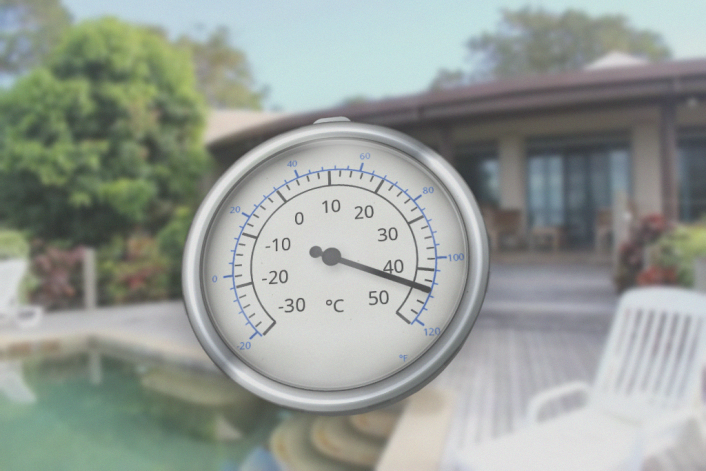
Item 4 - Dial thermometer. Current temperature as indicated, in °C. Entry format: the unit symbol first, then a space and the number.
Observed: °C 44
